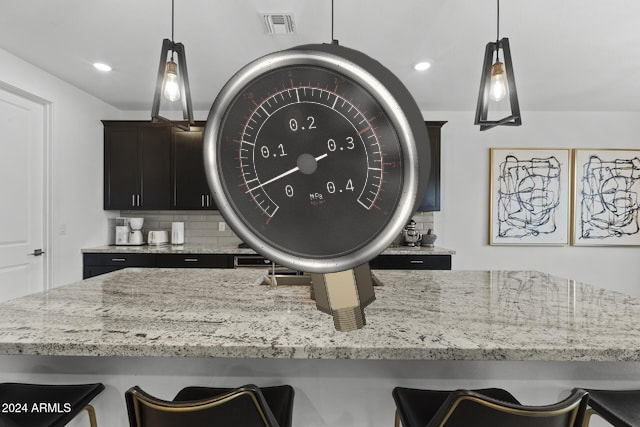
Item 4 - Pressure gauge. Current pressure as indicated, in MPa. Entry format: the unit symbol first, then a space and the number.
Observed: MPa 0.04
